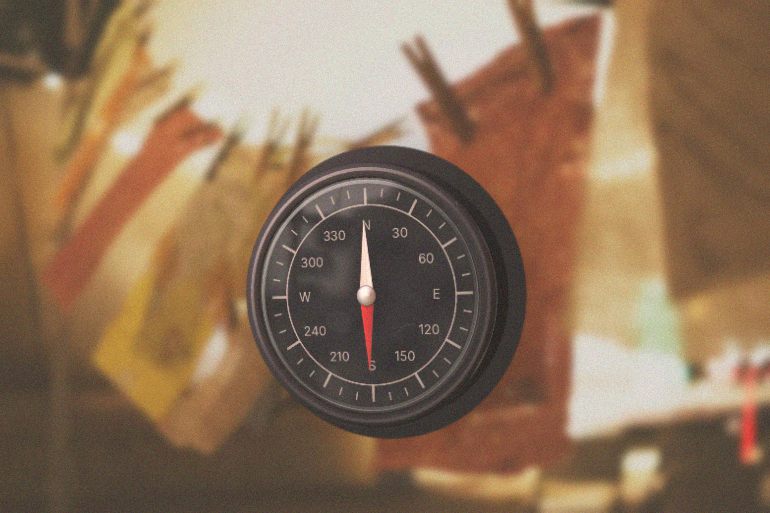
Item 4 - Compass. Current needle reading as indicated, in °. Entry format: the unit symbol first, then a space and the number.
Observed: ° 180
